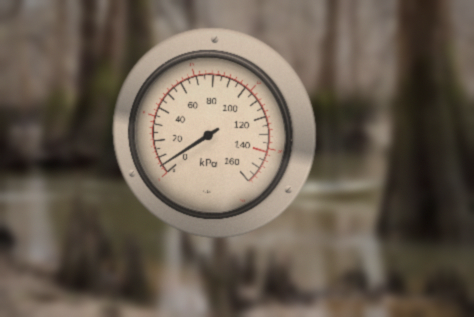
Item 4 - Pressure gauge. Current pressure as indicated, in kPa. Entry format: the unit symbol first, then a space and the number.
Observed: kPa 5
